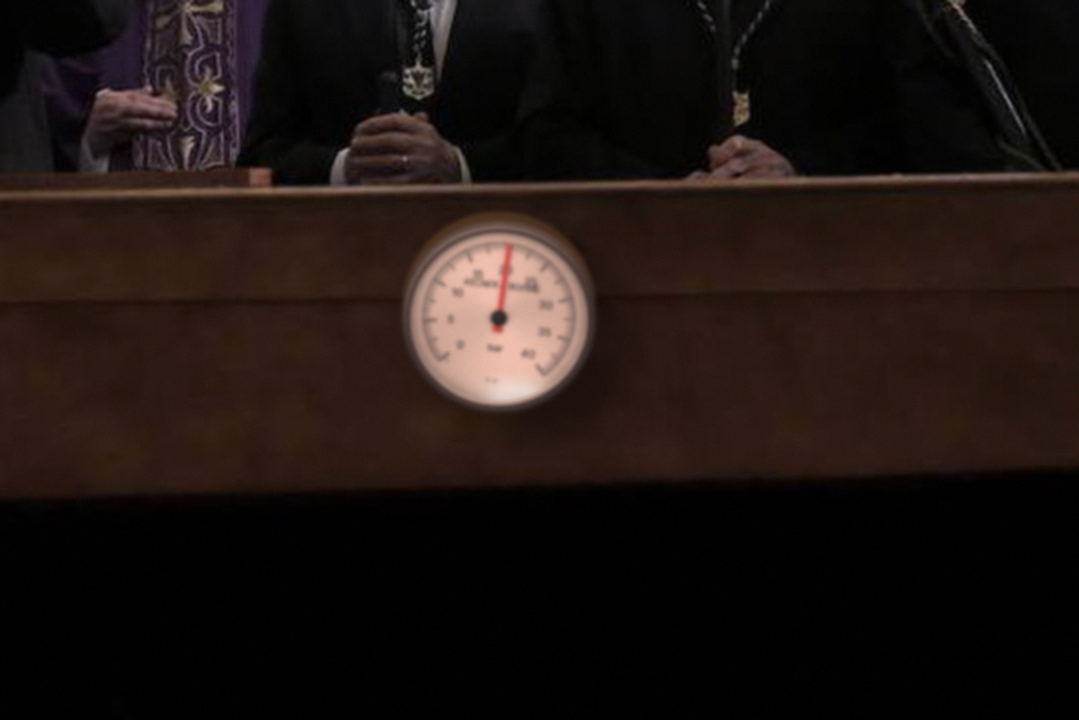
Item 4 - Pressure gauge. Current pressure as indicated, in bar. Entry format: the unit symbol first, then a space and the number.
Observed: bar 20
